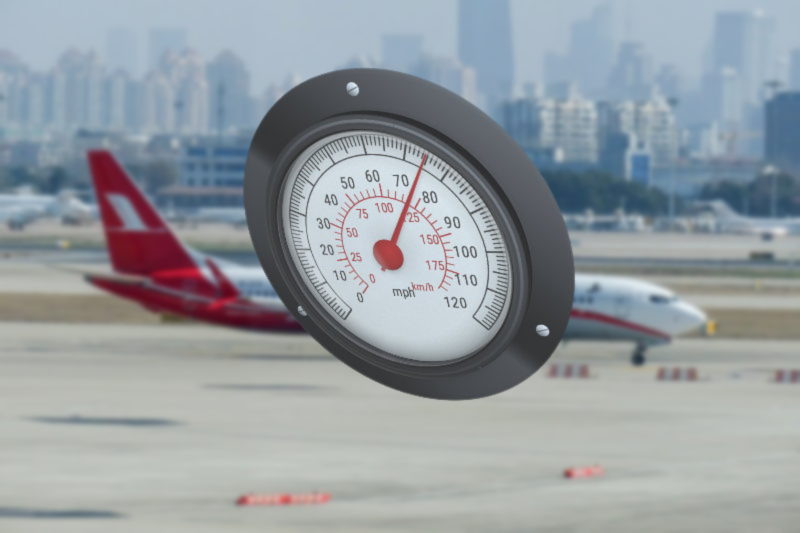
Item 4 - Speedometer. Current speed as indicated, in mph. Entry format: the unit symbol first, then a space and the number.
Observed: mph 75
